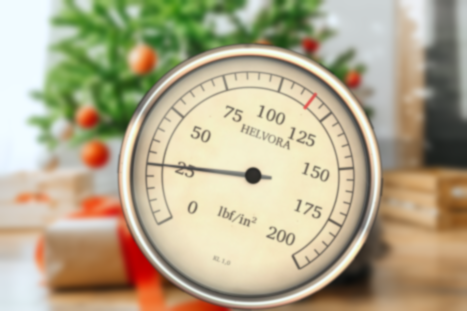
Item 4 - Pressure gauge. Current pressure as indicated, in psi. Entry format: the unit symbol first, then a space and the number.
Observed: psi 25
